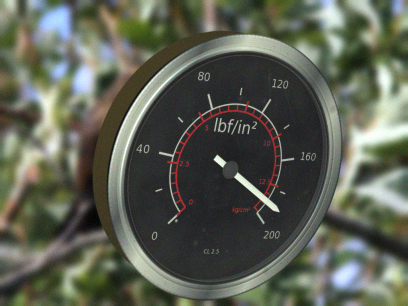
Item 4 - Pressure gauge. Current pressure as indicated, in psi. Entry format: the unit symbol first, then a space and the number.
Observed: psi 190
